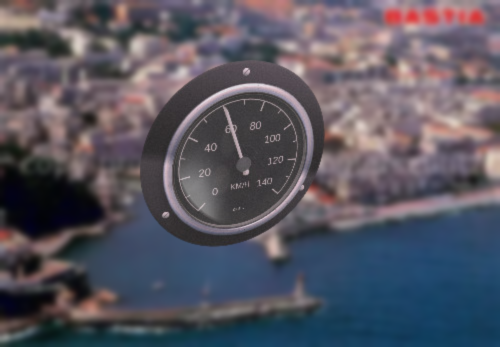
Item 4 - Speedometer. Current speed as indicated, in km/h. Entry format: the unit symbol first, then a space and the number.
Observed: km/h 60
